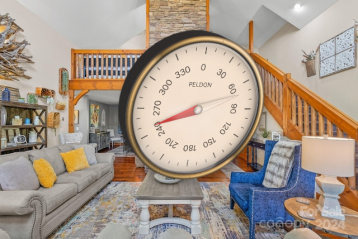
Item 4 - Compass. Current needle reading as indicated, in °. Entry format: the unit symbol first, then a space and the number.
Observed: ° 250
